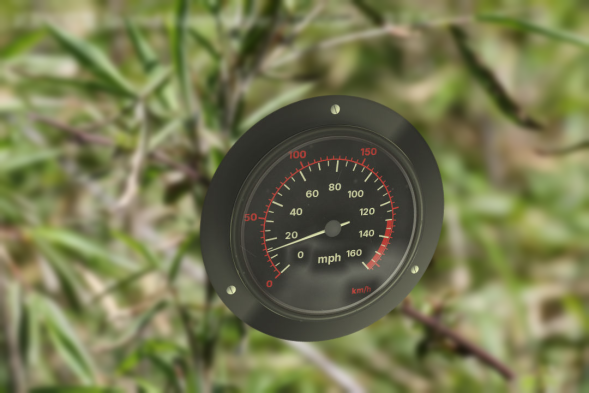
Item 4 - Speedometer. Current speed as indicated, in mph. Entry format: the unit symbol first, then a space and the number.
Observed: mph 15
